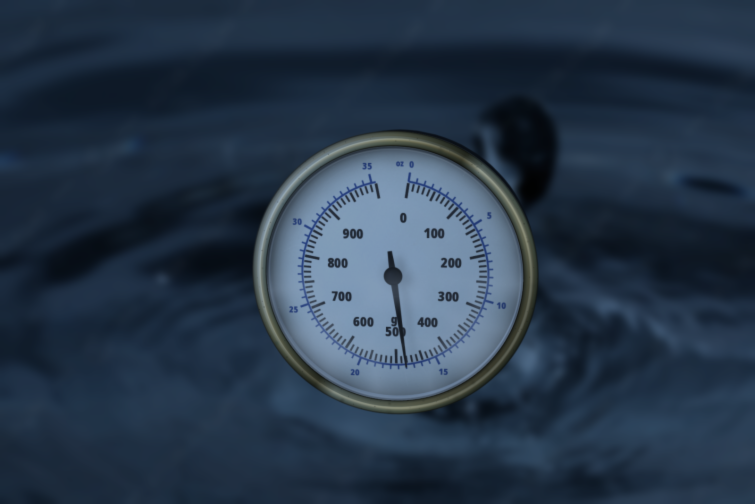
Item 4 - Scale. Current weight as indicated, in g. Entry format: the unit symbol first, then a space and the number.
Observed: g 480
